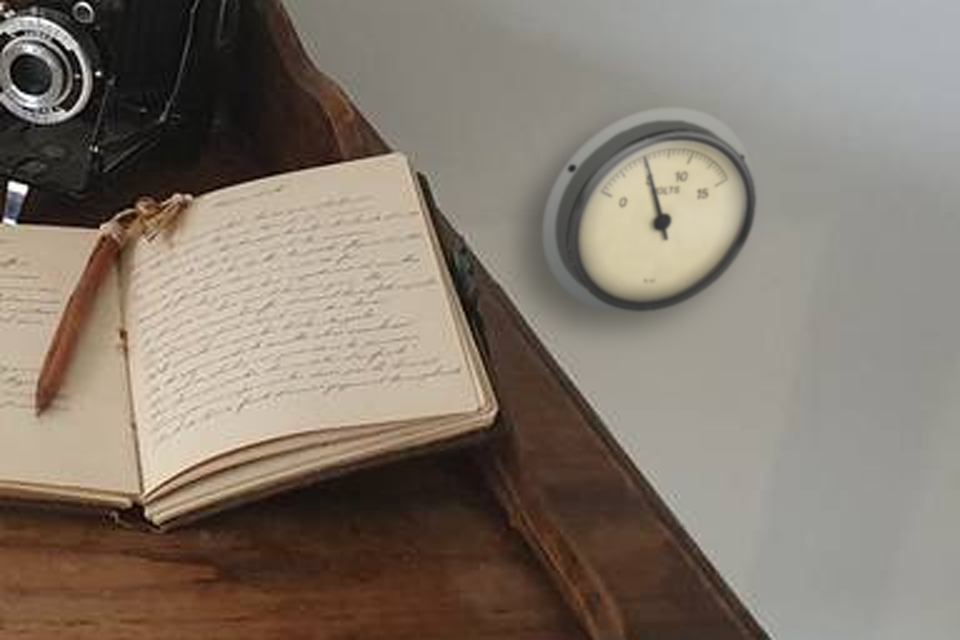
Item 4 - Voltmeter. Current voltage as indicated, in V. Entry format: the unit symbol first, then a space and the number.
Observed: V 5
